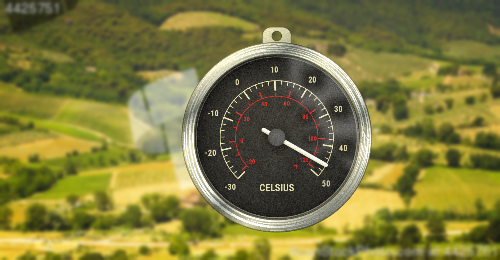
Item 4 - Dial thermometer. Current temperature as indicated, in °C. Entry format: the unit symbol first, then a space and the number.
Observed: °C 46
